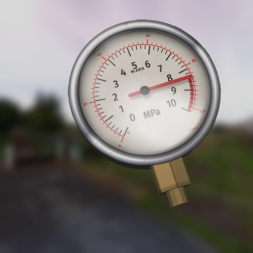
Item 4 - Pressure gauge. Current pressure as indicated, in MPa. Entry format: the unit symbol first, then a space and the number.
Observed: MPa 8.4
